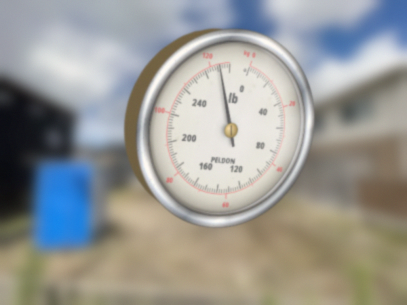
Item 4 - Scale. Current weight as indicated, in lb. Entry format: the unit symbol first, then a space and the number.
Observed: lb 270
